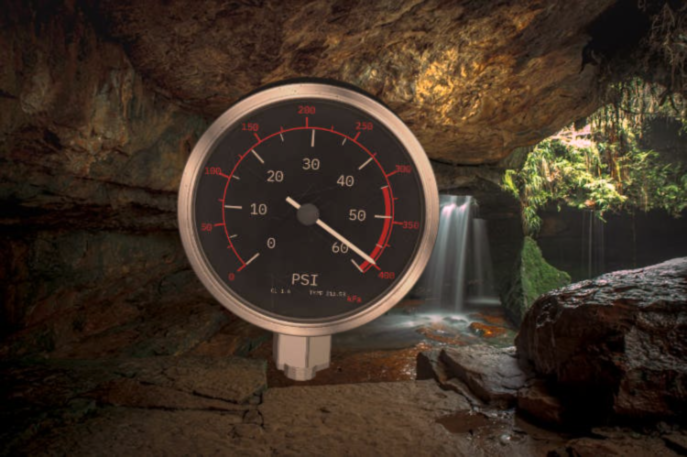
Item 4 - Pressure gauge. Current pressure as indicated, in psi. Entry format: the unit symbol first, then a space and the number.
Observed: psi 57.5
